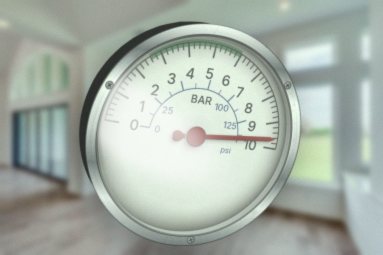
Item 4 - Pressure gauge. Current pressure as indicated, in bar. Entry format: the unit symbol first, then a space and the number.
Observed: bar 9.6
